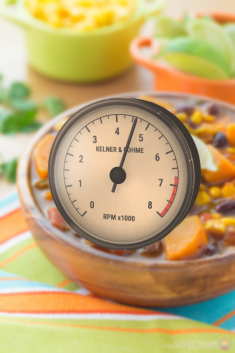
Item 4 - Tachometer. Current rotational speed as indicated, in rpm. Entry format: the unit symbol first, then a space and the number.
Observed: rpm 4625
